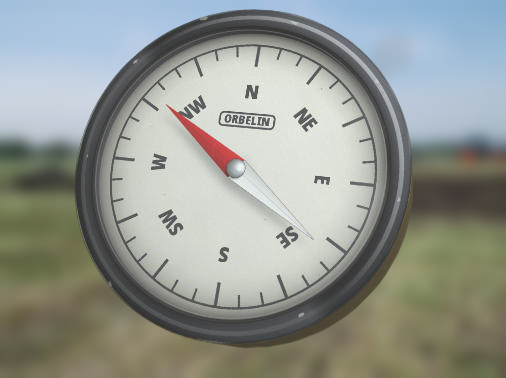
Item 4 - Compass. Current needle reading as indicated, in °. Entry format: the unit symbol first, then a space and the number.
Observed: ° 305
